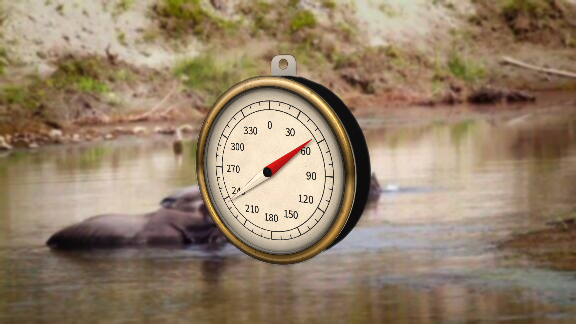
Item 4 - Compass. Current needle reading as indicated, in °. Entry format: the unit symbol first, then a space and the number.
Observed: ° 55
